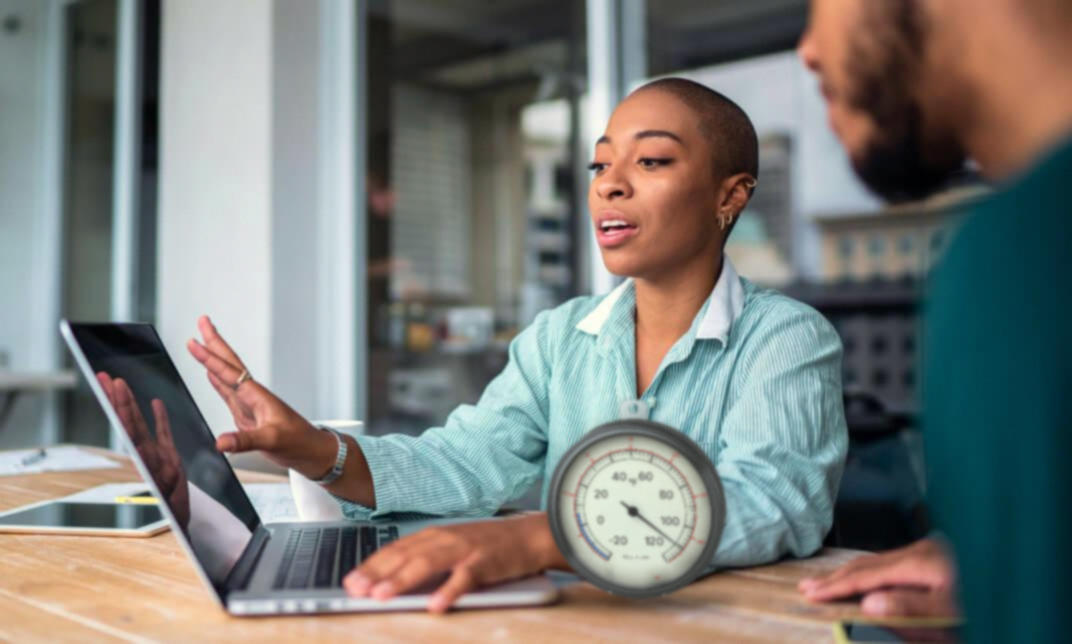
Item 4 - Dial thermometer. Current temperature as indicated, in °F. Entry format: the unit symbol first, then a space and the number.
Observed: °F 110
